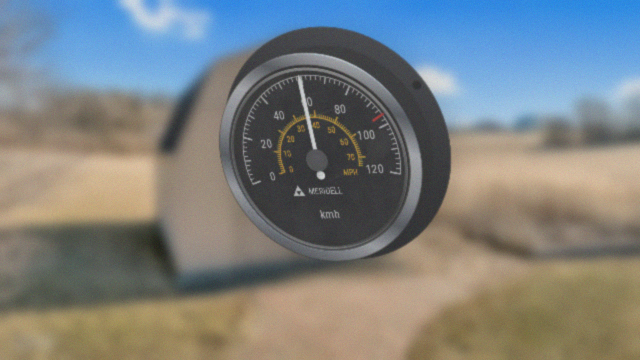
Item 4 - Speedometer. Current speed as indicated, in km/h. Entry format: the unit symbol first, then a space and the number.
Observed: km/h 60
